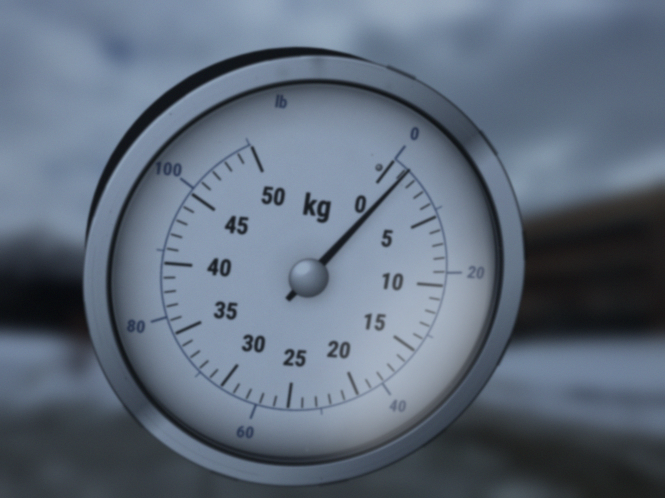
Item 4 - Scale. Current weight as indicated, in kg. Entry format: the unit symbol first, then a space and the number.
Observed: kg 1
